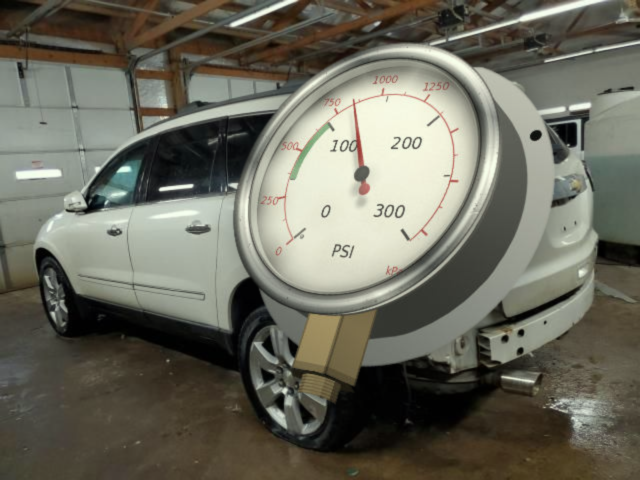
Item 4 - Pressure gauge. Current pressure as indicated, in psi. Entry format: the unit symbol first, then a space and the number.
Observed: psi 125
